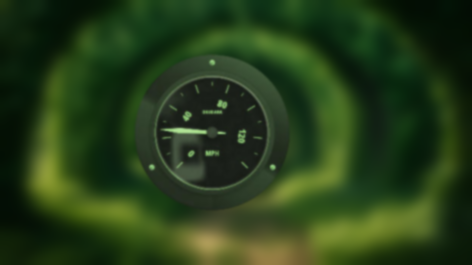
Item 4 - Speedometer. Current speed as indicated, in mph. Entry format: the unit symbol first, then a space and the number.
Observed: mph 25
